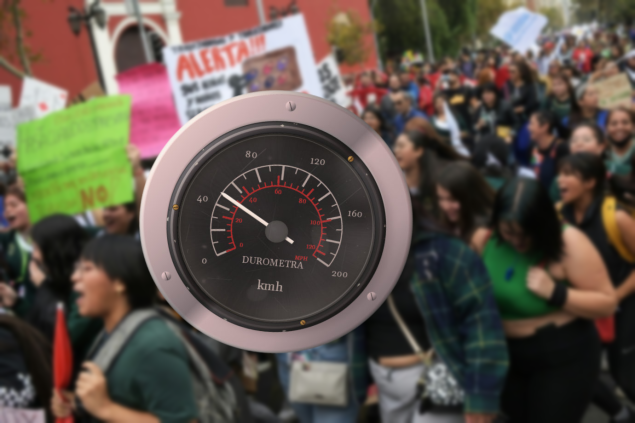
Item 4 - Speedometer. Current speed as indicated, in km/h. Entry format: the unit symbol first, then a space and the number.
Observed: km/h 50
